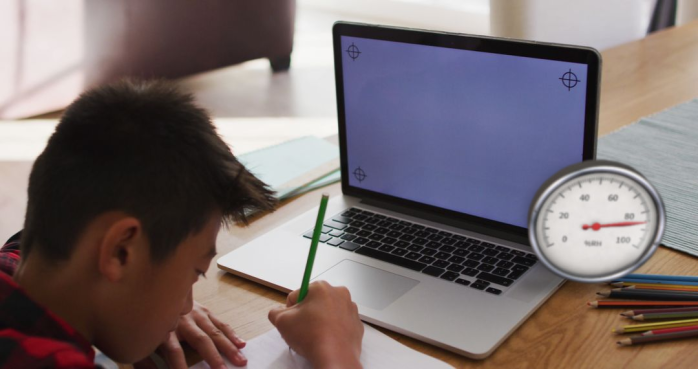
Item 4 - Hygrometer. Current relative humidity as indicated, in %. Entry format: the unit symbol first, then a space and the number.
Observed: % 85
